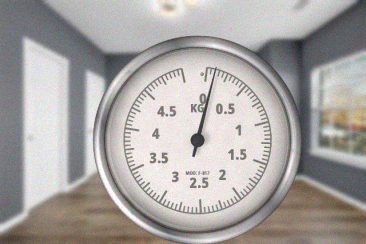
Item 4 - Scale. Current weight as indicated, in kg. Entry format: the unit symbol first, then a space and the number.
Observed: kg 0.1
